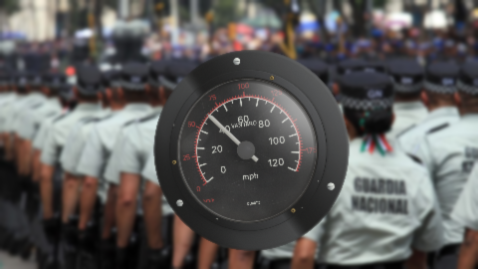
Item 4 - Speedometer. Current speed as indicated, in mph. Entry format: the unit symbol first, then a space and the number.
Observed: mph 40
